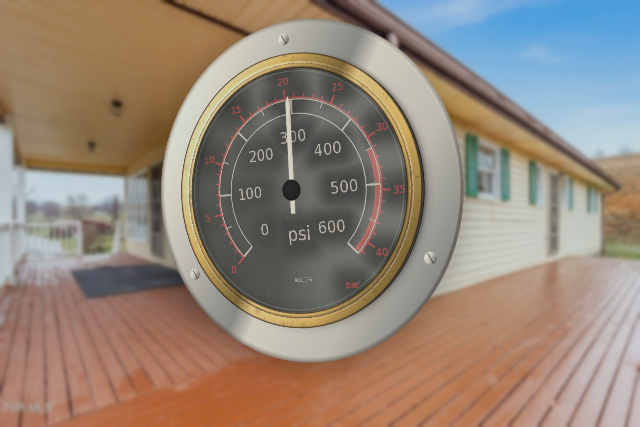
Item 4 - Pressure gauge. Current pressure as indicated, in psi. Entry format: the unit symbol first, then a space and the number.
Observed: psi 300
